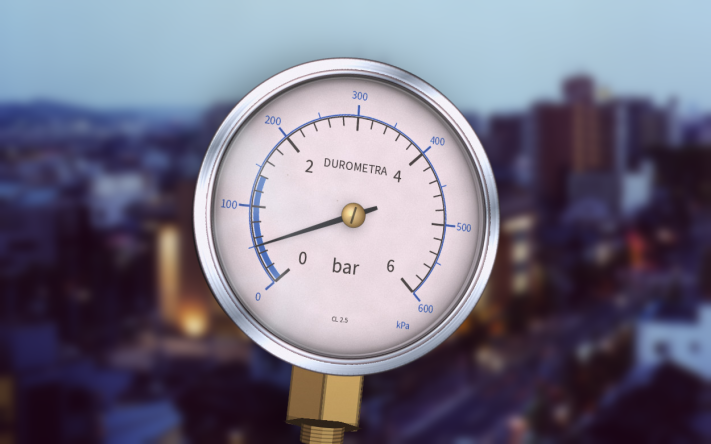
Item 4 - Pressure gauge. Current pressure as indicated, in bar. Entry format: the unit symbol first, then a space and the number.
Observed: bar 0.5
